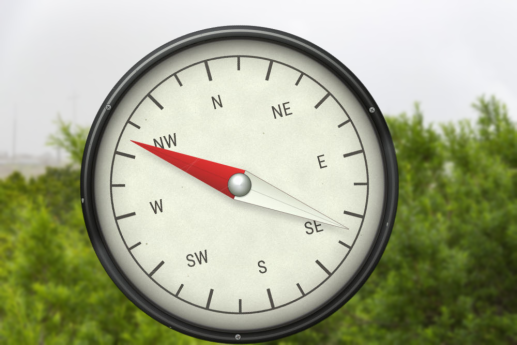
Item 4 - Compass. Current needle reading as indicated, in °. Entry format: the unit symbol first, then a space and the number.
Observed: ° 307.5
